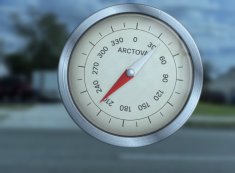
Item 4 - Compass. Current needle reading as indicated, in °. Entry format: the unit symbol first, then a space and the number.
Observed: ° 217.5
